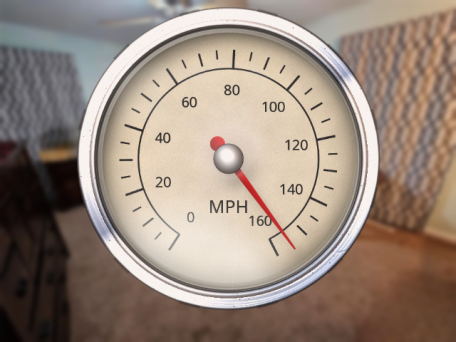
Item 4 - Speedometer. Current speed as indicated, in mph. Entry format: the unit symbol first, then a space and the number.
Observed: mph 155
